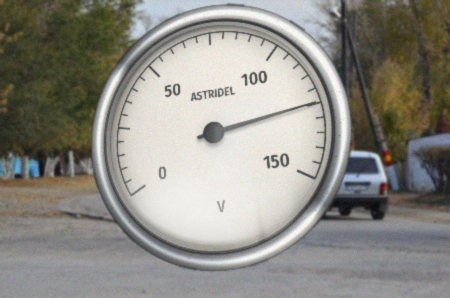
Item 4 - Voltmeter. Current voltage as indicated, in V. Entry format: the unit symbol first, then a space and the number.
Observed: V 125
